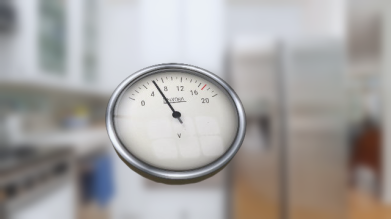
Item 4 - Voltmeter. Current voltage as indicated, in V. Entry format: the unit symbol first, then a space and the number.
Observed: V 6
